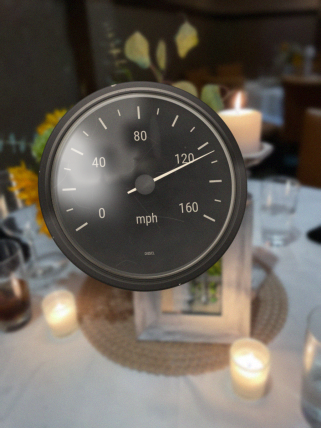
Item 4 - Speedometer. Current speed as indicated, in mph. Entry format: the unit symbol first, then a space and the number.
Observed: mph 125
